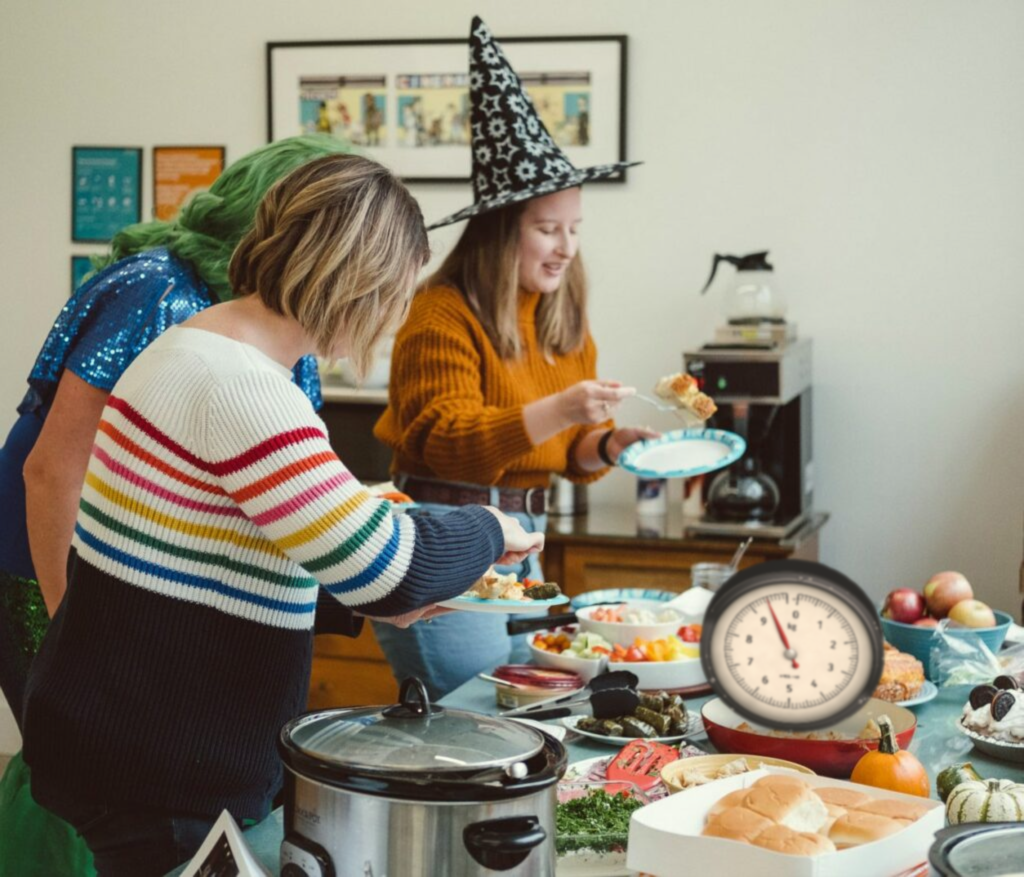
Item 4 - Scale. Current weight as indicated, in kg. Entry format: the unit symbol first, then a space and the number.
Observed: kg 9.5
